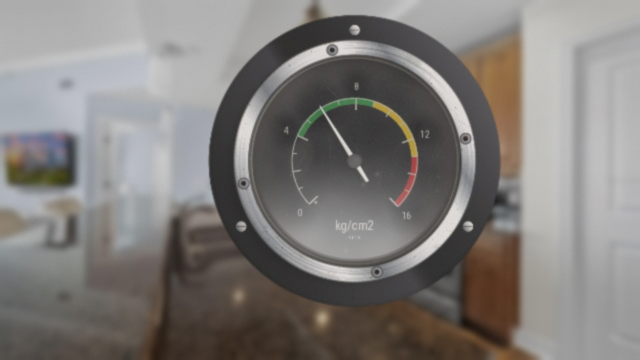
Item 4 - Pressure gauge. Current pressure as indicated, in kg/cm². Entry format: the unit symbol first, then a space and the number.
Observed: kg/cm² 6
